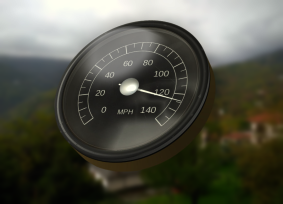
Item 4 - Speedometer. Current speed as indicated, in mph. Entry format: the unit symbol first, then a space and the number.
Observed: mph 125
